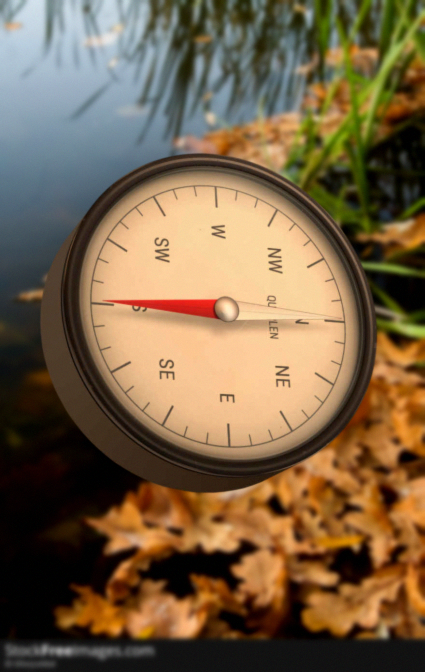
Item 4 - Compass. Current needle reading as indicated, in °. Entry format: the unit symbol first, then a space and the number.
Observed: ° 180
